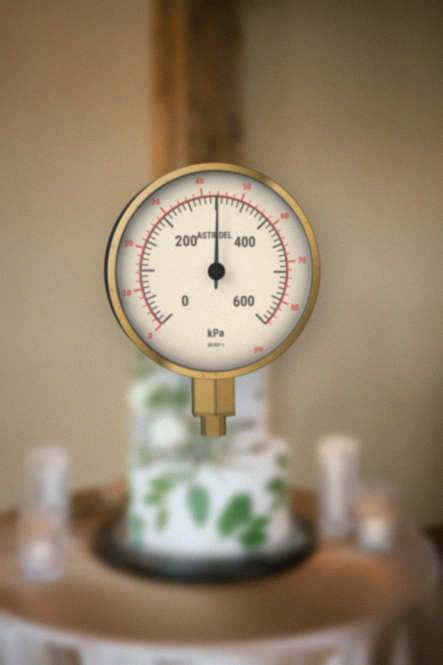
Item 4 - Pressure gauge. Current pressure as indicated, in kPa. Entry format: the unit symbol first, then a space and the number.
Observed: kPa 300
